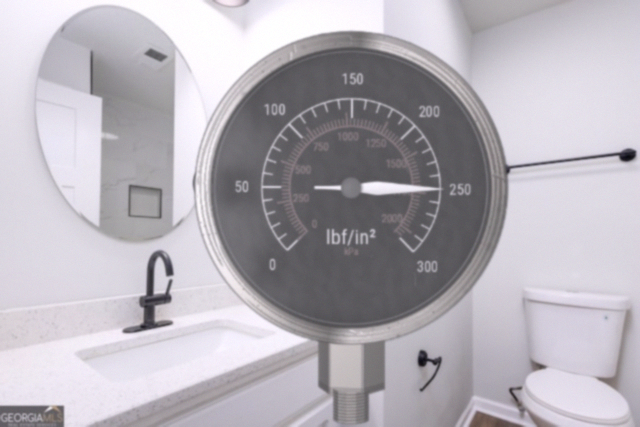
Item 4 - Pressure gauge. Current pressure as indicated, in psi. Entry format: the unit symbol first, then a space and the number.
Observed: psi 250
